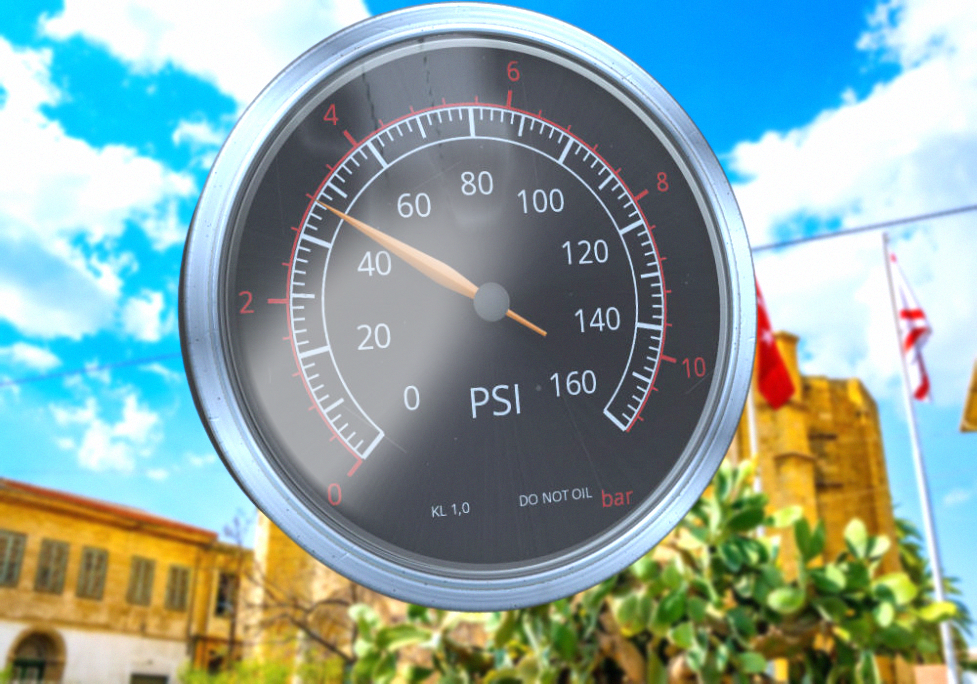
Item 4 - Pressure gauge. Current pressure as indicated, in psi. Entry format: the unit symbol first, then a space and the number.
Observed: psi 46
